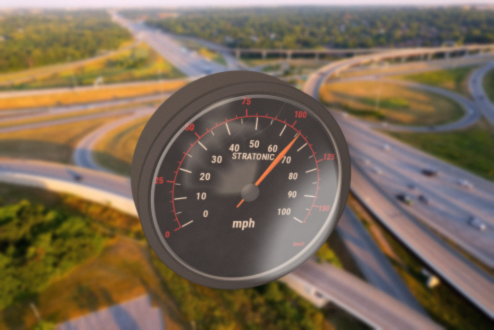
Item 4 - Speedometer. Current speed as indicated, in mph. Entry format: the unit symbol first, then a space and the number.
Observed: mph 65
